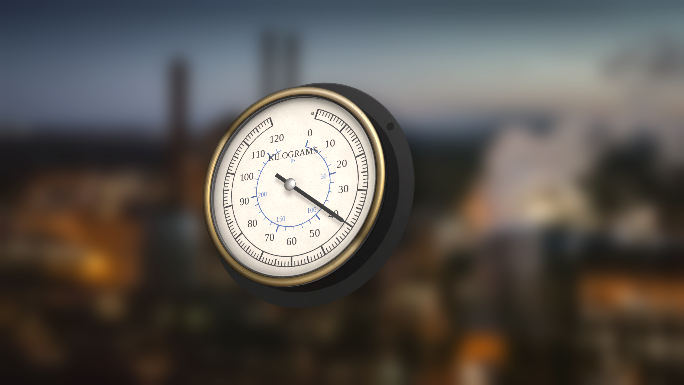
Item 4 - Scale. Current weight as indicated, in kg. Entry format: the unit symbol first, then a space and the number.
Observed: kg 40
